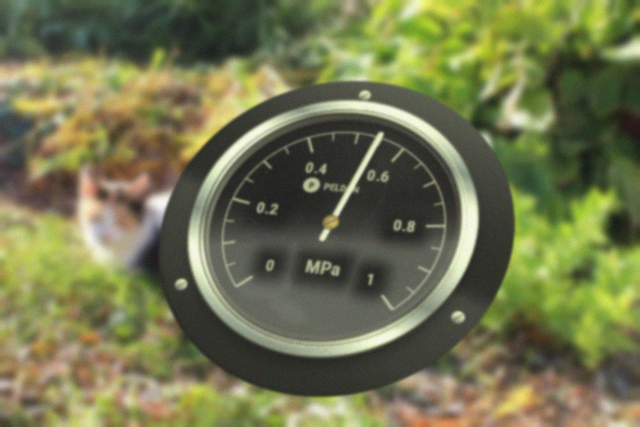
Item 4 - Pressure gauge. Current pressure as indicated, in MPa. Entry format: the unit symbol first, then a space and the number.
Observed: MPa 0.55
